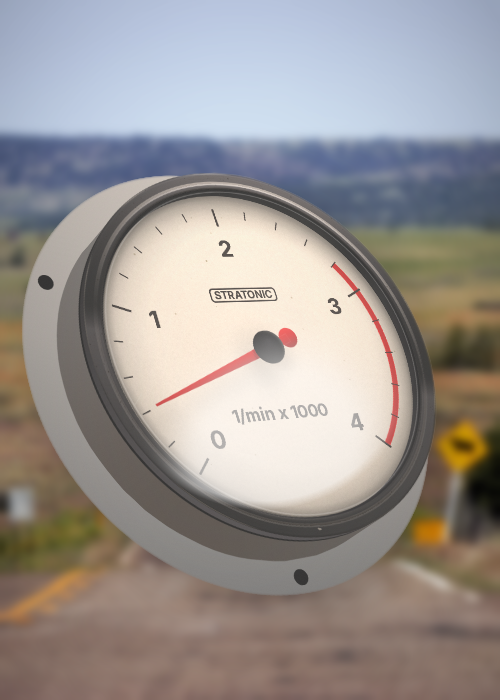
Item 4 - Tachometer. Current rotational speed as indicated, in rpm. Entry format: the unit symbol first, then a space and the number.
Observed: rpm 400
